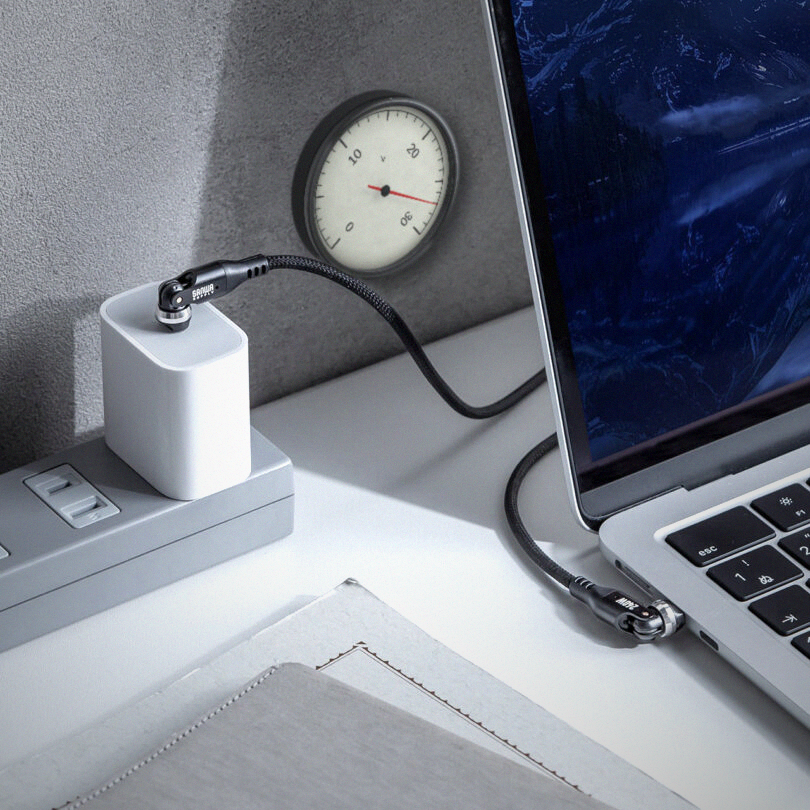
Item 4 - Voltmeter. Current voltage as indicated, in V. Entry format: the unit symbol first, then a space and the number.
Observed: V 27
